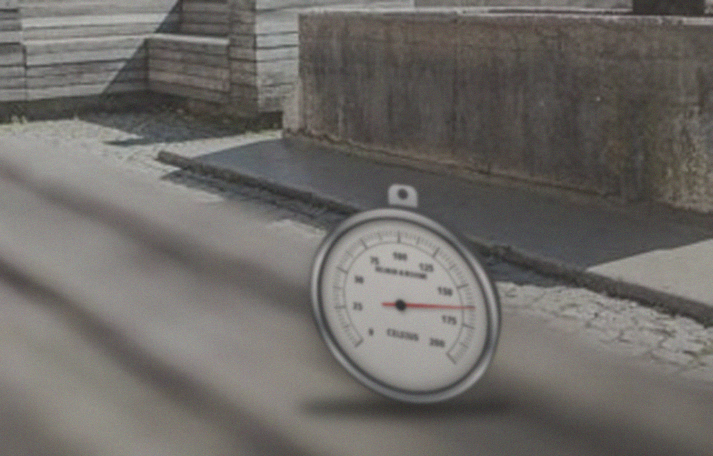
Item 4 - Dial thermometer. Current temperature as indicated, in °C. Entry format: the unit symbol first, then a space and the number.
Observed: °C 162.5
